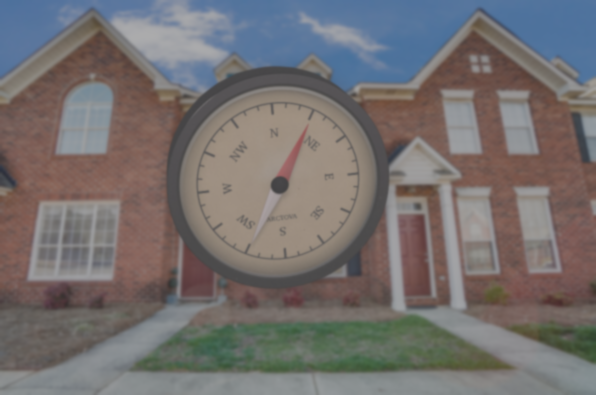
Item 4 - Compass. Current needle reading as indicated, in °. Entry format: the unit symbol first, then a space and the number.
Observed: ° 30
